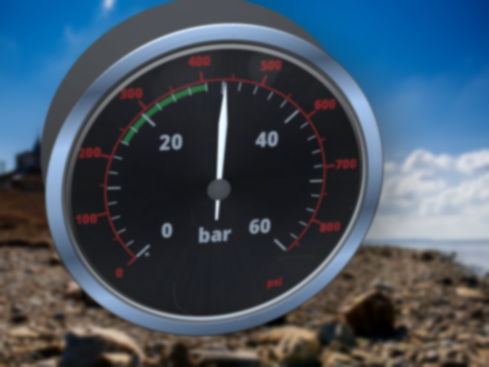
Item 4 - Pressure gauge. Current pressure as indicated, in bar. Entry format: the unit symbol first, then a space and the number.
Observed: bar 30
